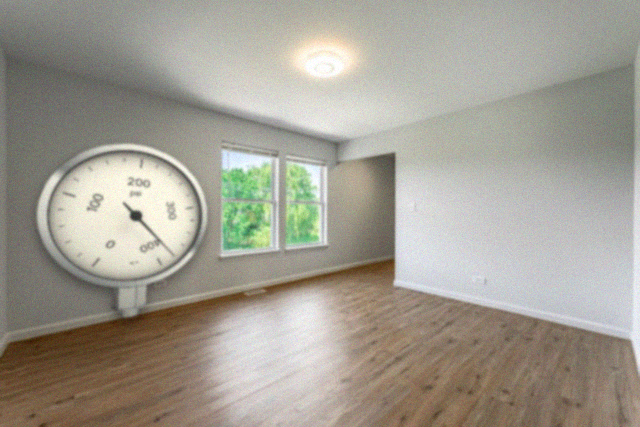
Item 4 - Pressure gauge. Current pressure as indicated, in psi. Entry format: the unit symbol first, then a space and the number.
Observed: psi 380
